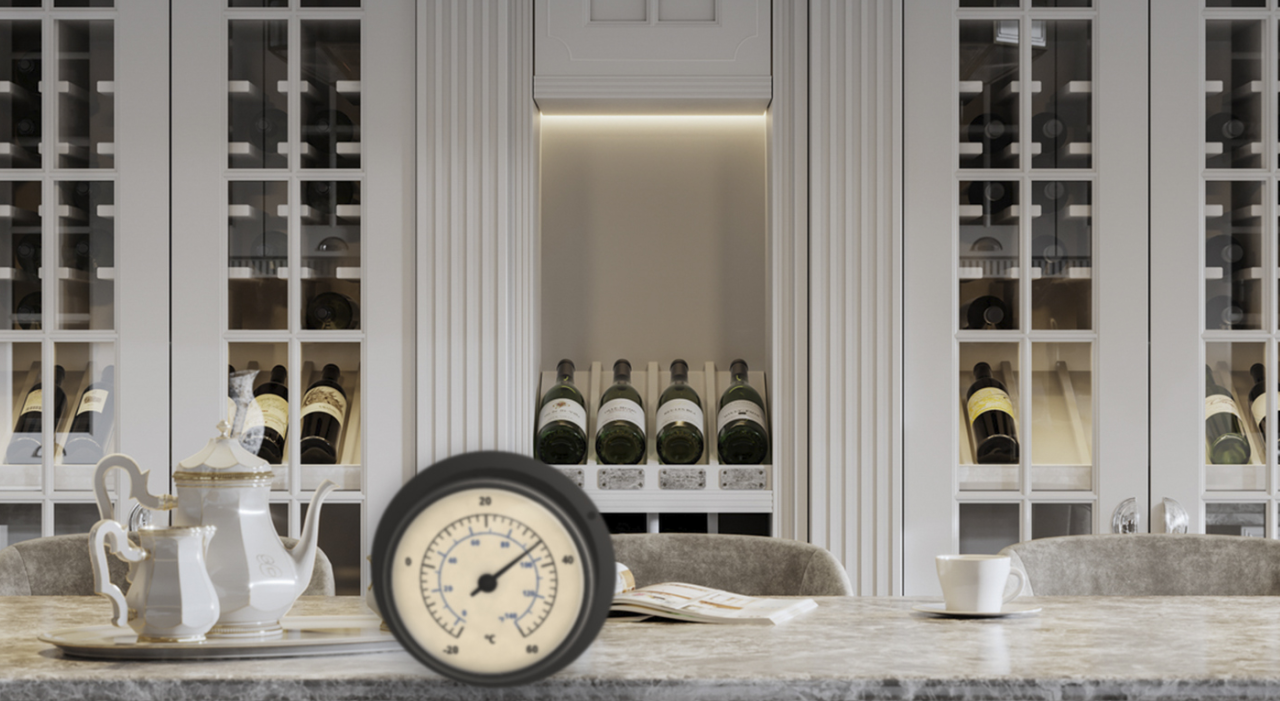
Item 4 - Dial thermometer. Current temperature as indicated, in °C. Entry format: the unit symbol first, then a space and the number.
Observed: °C 34
